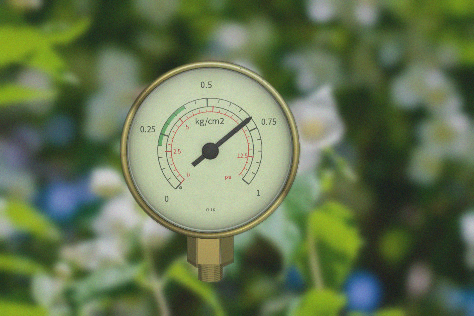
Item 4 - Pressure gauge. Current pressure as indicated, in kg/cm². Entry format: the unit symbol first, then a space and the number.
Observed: kg/cm² 0.7
